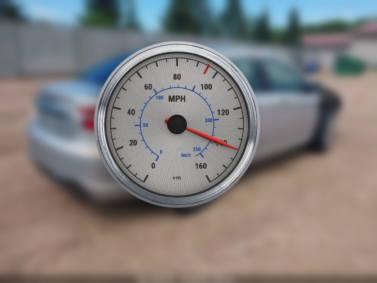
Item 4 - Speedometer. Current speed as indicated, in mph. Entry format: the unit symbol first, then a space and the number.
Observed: mph 140
